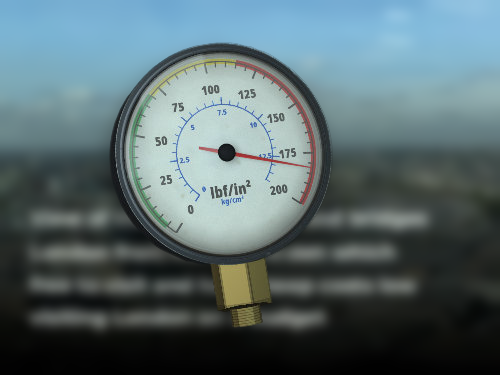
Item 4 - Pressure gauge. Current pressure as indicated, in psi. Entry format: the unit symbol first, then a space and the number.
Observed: psi 182.5
